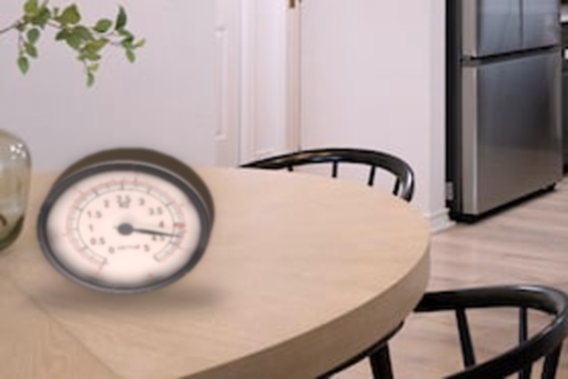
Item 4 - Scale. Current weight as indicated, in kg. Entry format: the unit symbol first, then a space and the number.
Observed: kg 4.25
